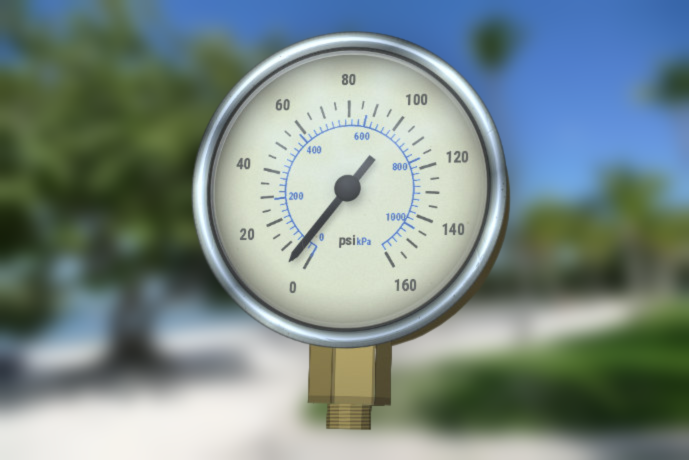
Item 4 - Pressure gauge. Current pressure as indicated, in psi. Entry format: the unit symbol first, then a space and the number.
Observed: psi 5
